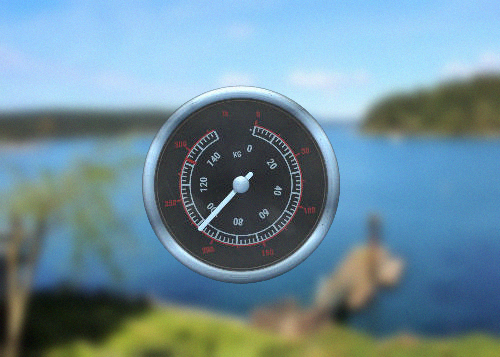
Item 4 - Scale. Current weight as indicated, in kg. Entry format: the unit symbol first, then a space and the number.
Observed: kg 98
